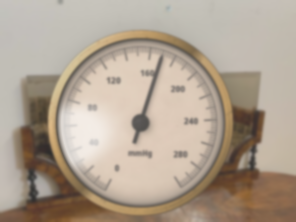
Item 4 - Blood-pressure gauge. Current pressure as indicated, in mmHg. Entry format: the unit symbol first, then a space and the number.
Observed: mmHg 170
